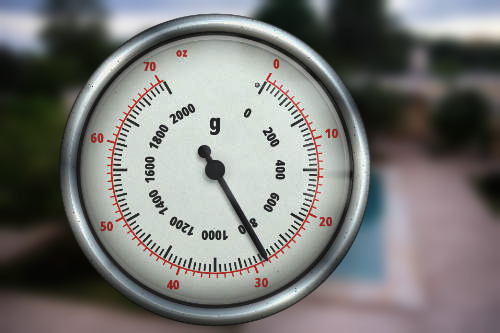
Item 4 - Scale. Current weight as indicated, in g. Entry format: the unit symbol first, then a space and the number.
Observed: g 800
